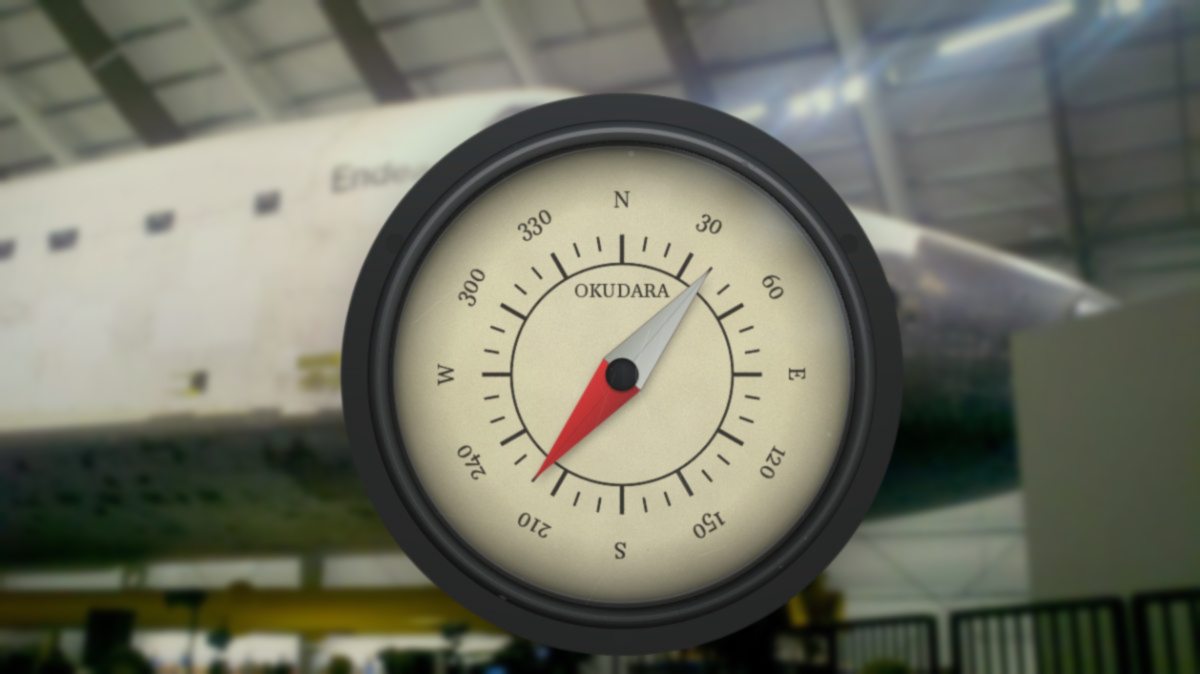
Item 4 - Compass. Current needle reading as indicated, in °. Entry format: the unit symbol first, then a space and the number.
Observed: ° 220
